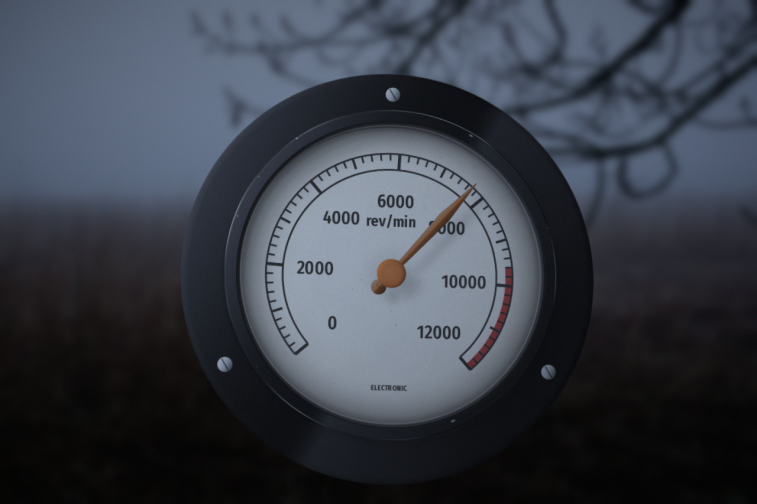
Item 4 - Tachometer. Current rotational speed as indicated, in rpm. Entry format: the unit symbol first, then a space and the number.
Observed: rpm 7700
